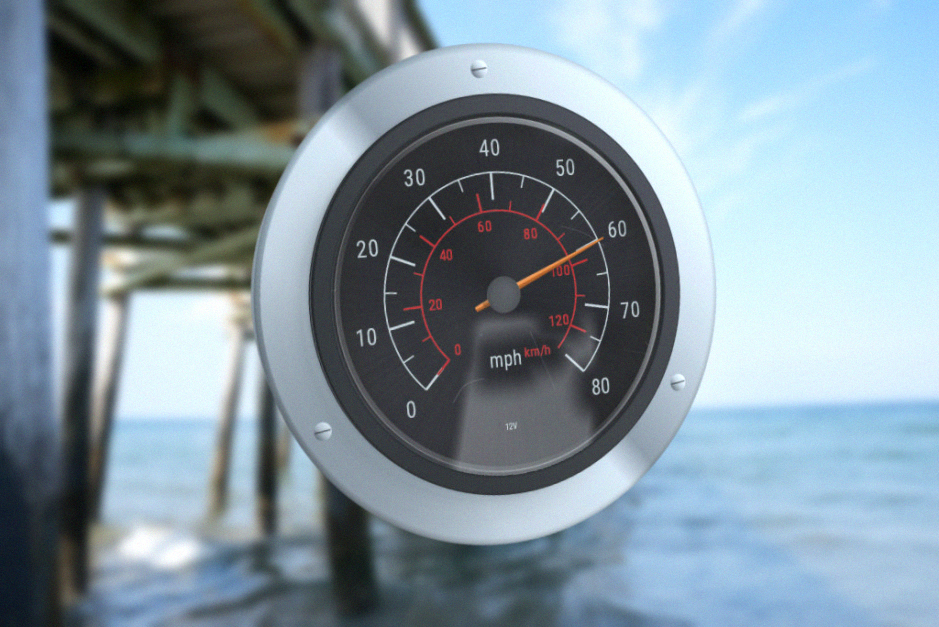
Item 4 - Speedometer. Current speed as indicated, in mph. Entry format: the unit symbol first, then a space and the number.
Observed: mph 60
